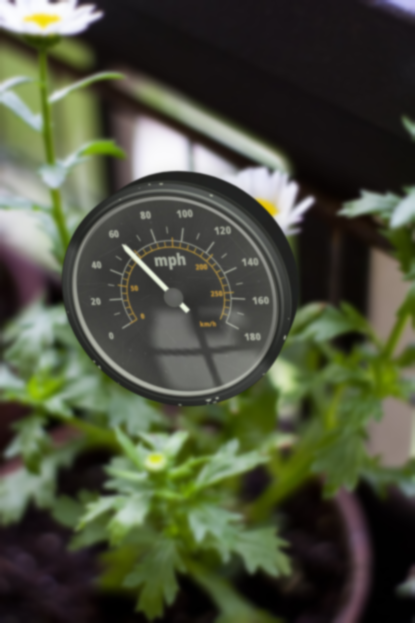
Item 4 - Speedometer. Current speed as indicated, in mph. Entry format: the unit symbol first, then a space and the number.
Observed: mph 60
